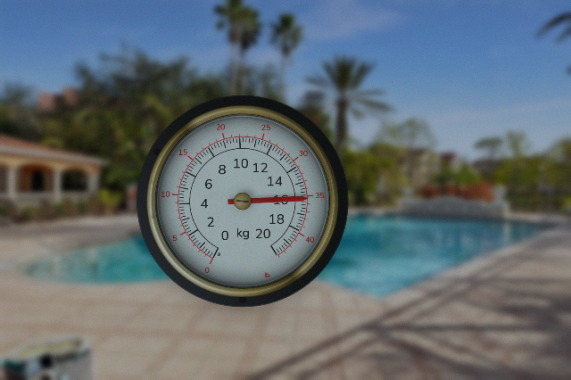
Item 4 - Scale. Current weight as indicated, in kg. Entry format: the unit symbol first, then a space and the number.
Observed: kg 16
